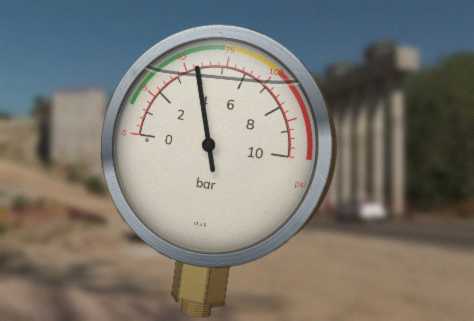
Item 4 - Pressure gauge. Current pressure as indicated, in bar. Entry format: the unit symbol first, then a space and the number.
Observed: bar 4
